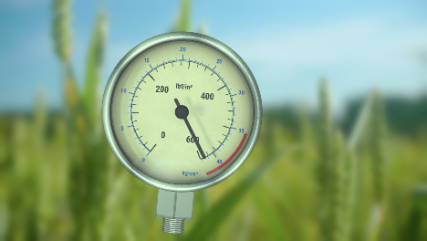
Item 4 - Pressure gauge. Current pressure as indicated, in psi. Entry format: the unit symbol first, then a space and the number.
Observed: psi 590
